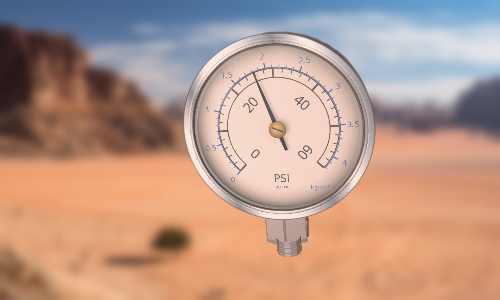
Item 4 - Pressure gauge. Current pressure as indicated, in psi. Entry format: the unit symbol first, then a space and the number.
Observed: psi 26
